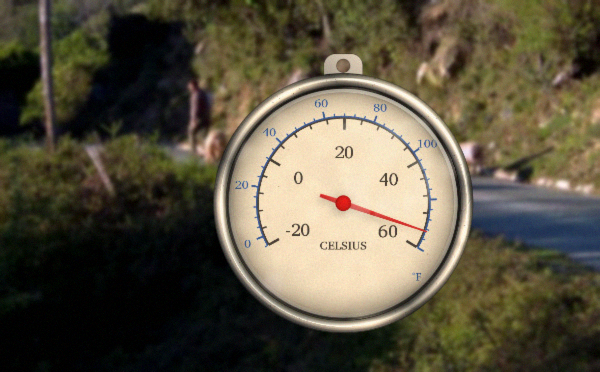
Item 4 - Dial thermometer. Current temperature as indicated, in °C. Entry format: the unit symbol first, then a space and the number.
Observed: °C 56
